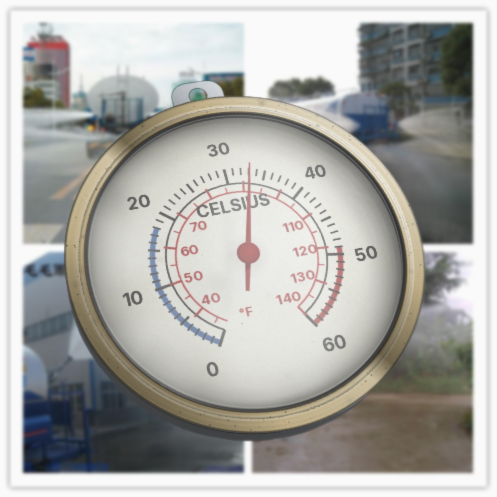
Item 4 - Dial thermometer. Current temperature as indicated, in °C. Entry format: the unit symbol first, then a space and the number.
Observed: °C 33
